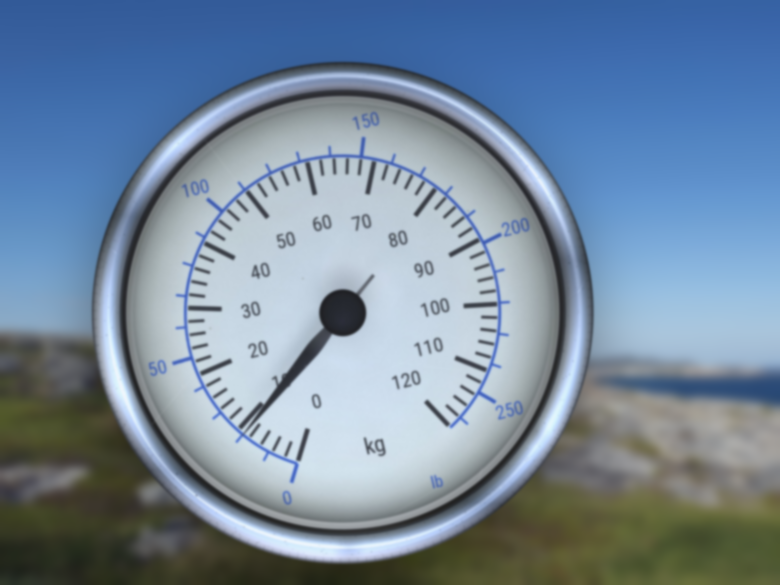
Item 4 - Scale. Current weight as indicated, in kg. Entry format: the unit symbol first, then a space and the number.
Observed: kg 9
